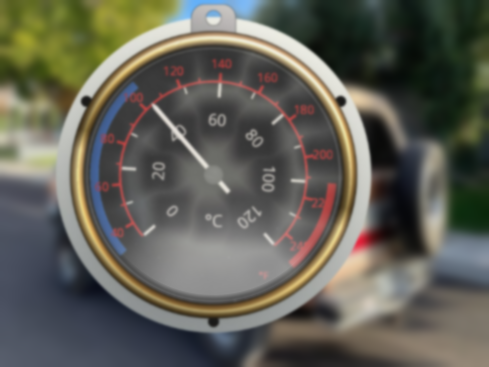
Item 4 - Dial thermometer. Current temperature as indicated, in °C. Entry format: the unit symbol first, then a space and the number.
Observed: °C 40
